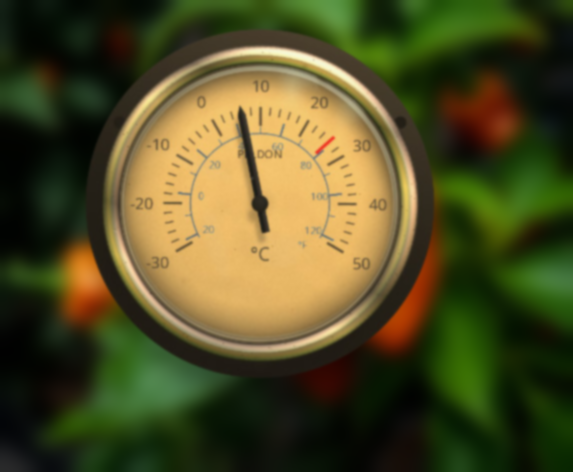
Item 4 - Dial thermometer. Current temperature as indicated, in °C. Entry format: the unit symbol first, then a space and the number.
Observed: °C 6
